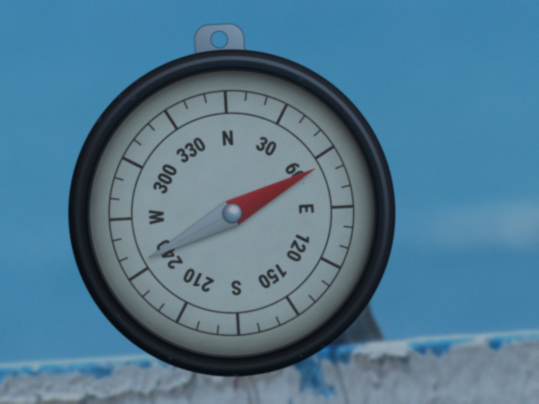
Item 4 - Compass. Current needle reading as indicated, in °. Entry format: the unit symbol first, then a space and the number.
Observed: ° 65
